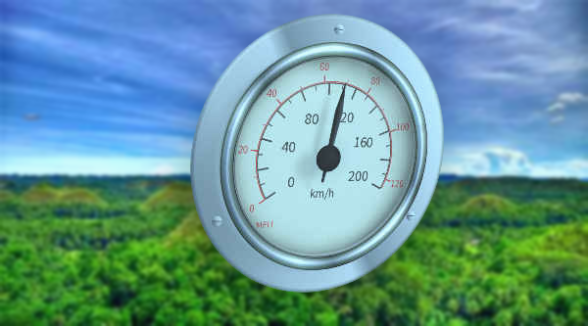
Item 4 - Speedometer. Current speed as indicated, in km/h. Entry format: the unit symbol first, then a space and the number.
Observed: km/h 110
